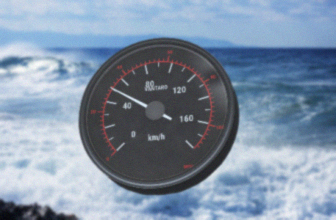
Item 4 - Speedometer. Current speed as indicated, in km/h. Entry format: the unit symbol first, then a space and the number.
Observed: km/h 50
